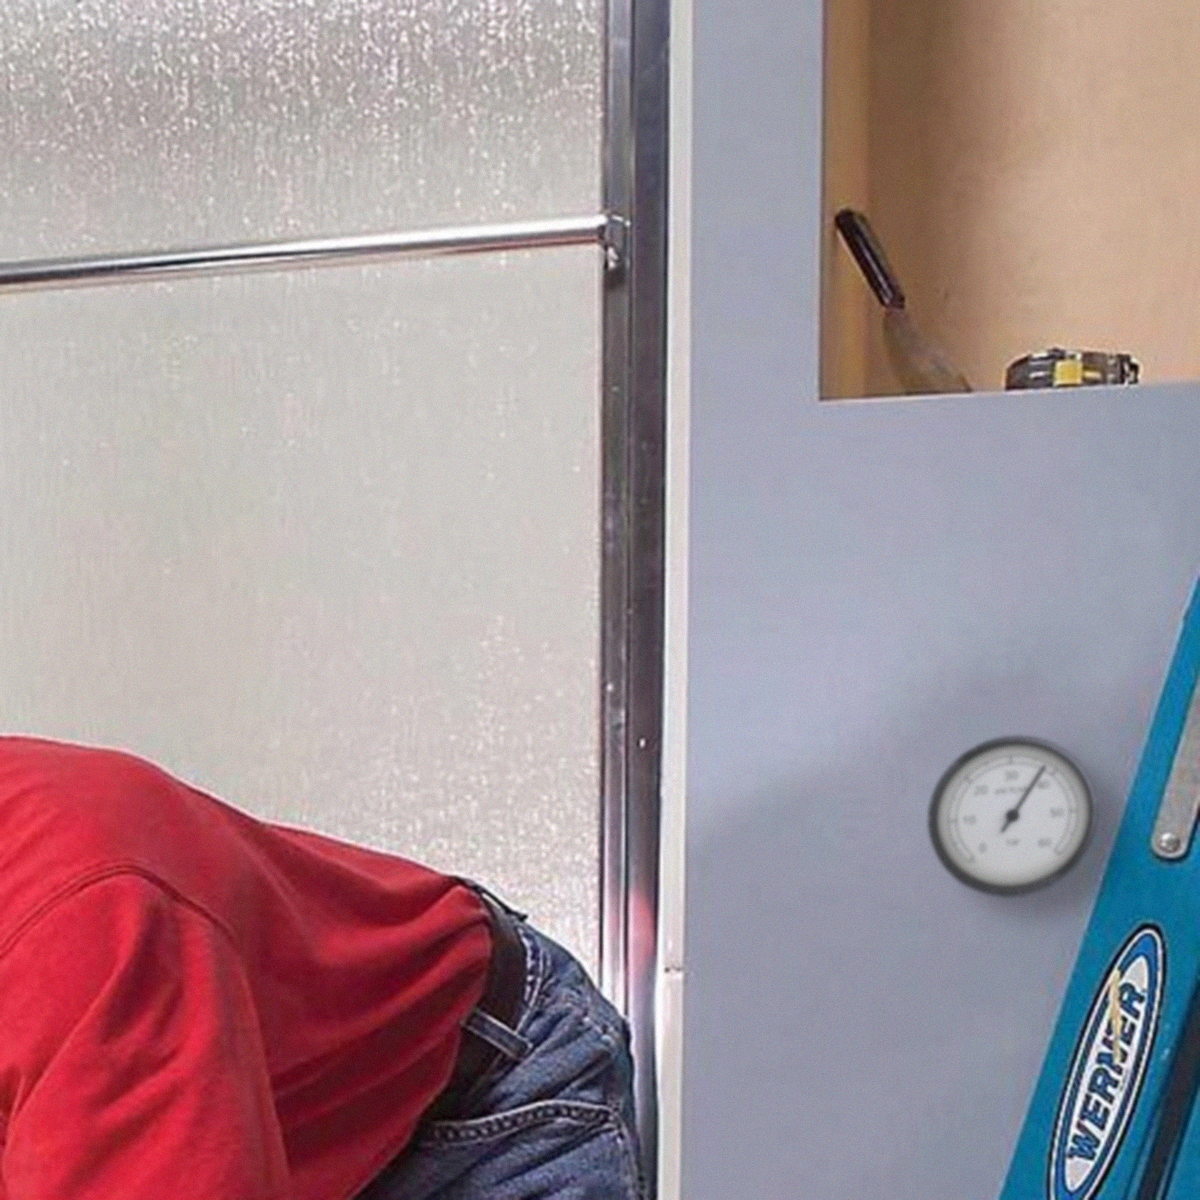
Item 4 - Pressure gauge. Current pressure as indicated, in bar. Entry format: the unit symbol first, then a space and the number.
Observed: bar 37.5
